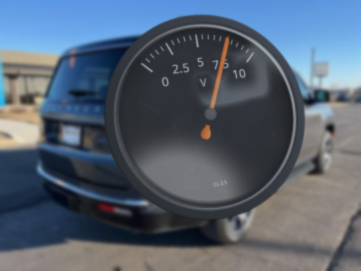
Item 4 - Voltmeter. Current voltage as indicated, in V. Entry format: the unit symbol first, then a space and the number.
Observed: V 7.5
